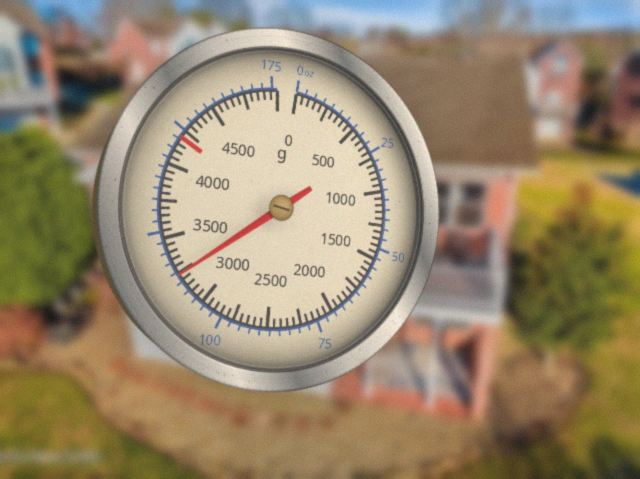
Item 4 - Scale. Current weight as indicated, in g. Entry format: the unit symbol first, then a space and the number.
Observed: g 3250
